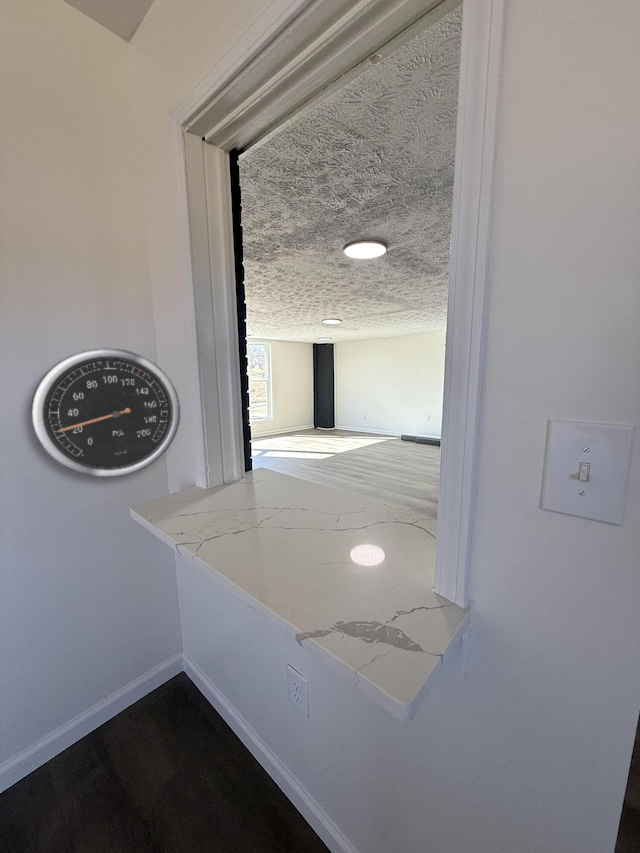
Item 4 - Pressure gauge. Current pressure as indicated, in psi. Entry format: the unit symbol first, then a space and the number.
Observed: psi 25
